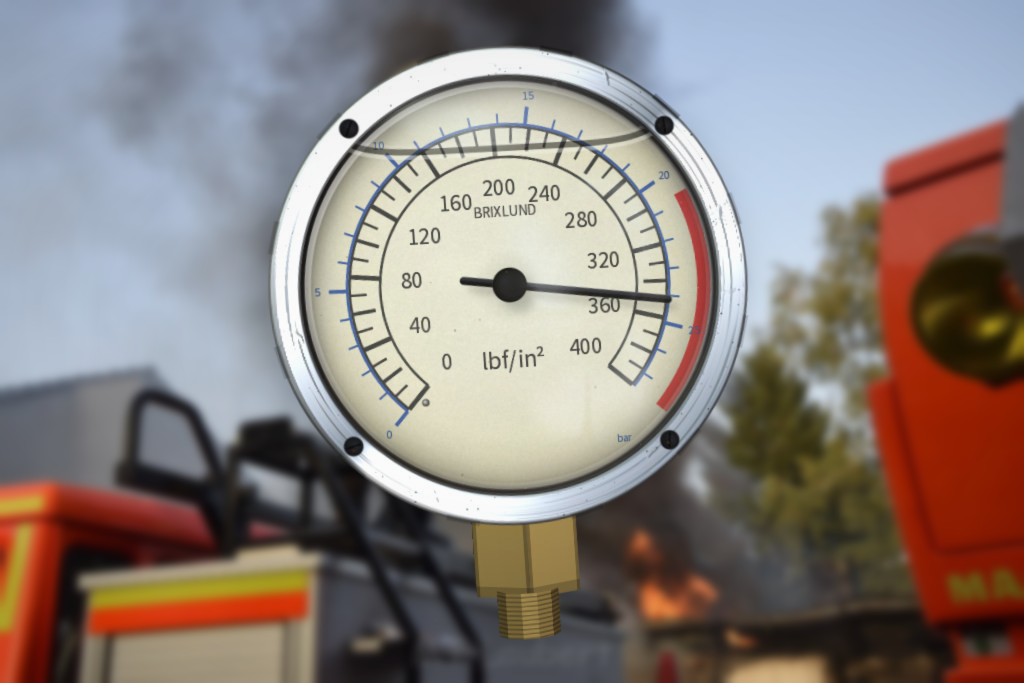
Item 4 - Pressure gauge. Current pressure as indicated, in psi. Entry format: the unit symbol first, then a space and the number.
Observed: psi 350
